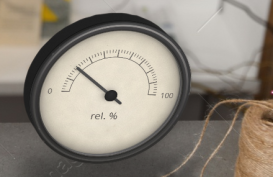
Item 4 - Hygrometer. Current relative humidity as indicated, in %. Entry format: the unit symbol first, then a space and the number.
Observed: % 20
